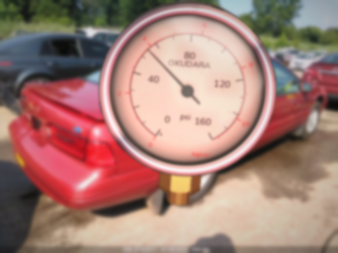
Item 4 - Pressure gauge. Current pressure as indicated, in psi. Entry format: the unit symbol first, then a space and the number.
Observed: psi 55
